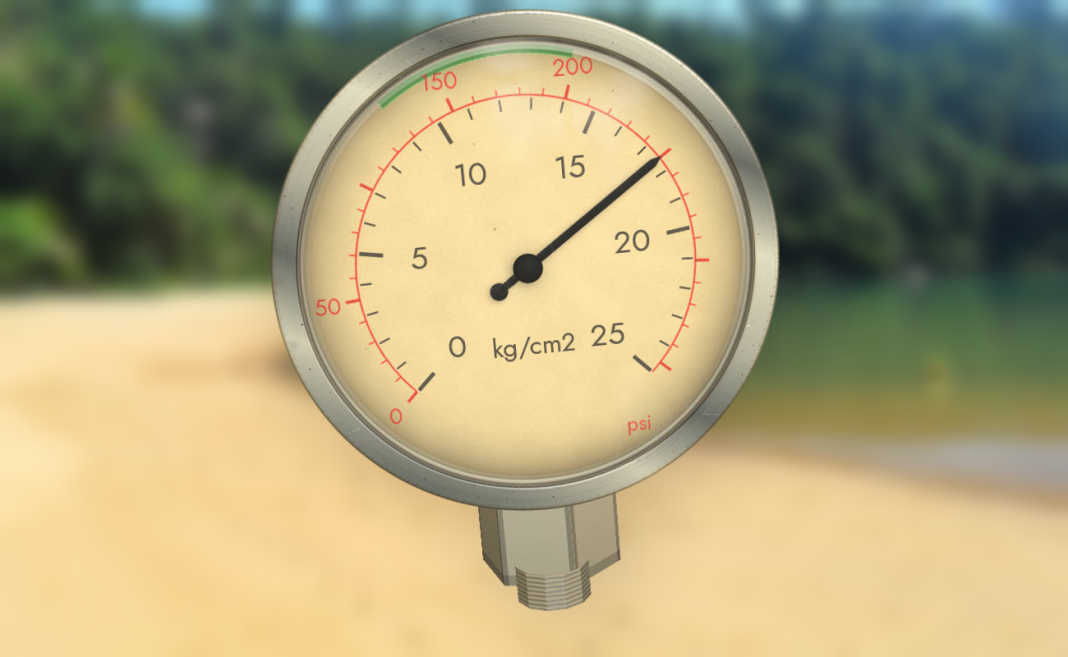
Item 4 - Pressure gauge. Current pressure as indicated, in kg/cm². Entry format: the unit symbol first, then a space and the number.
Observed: kg/cm² 17.5
